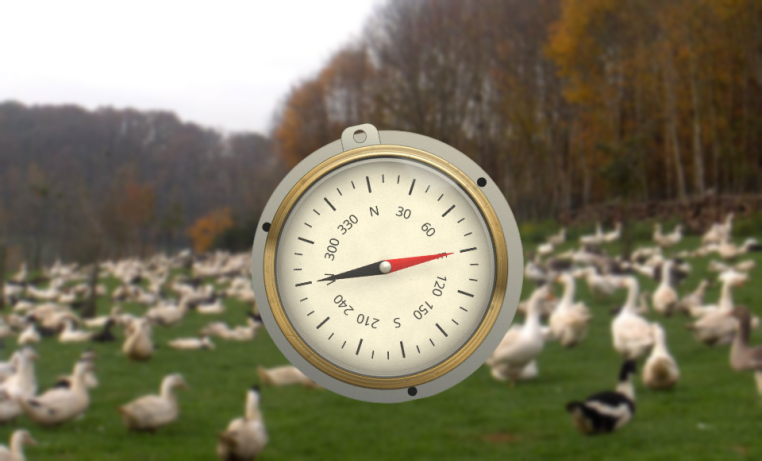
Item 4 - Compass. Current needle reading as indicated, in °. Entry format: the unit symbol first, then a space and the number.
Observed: ° 90
